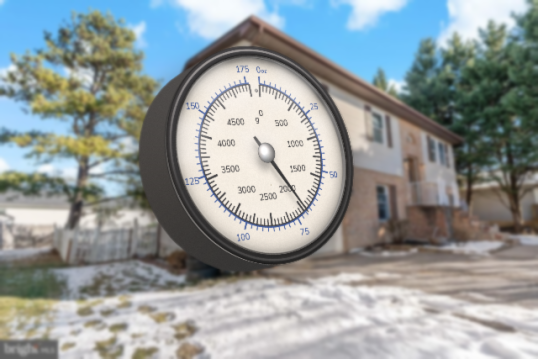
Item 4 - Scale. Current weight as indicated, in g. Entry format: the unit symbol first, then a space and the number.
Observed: g 2000
